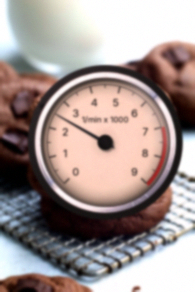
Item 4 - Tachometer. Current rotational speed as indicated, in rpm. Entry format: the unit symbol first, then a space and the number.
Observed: rpm 2500
